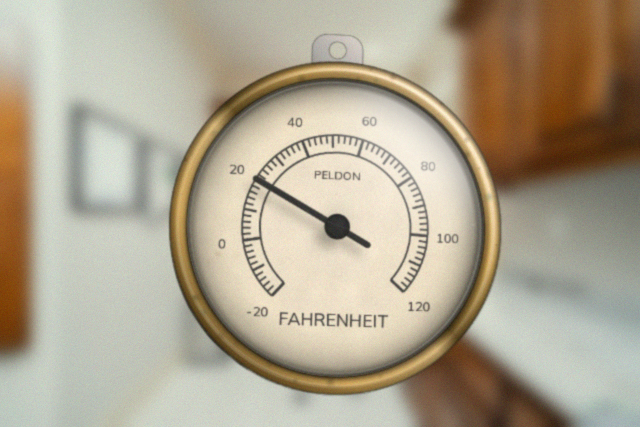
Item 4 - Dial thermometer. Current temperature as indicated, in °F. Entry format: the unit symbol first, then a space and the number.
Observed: °F 20
